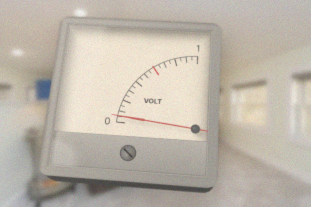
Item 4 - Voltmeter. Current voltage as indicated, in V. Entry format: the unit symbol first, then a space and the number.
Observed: V 0.05
